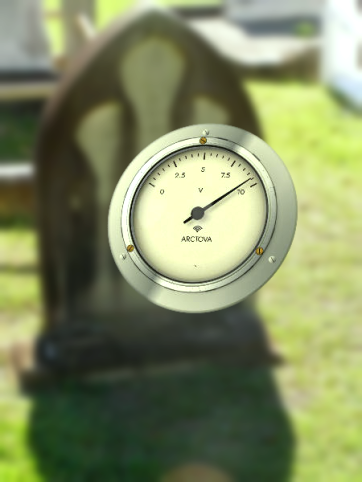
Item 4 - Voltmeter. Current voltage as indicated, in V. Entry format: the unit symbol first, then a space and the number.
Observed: V 9.5
